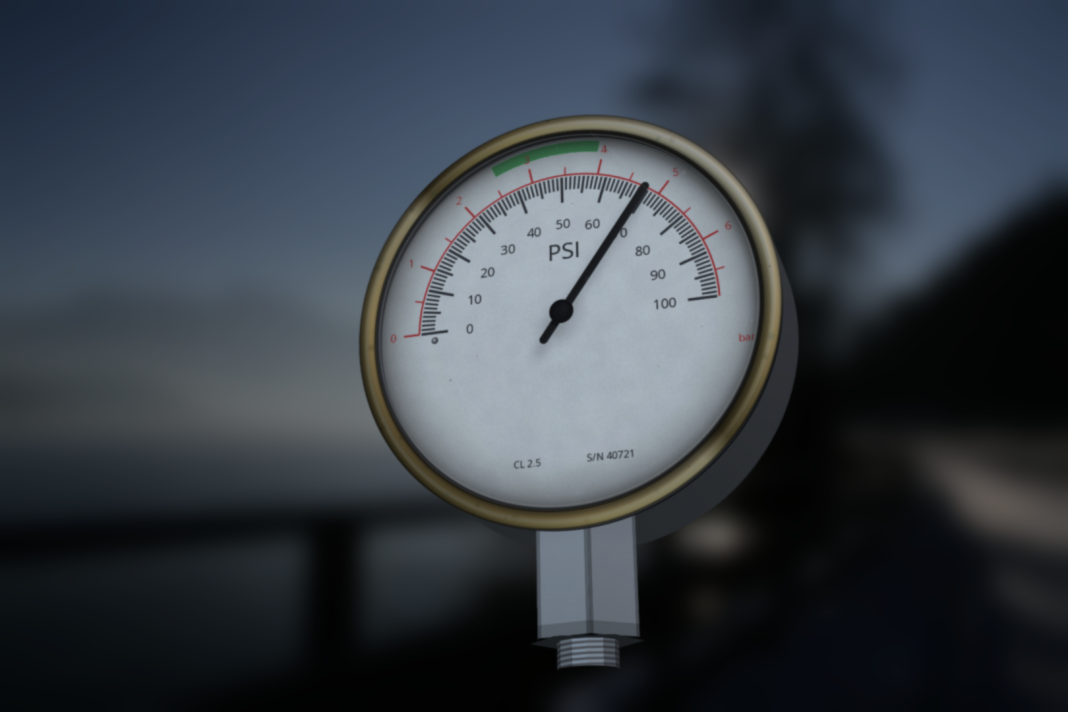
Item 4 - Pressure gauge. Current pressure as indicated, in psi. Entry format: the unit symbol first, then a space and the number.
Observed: psi 70
